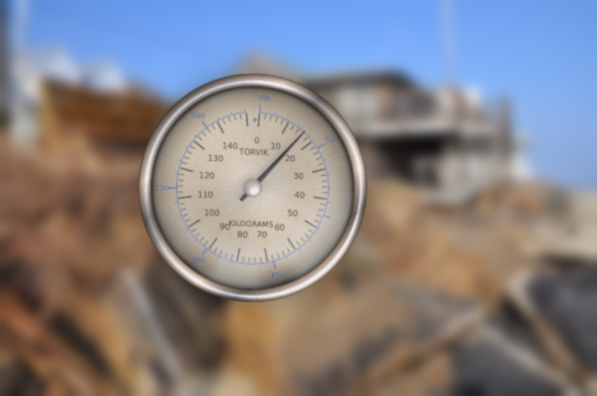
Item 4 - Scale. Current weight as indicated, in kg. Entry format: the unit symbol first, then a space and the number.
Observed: kg 16
